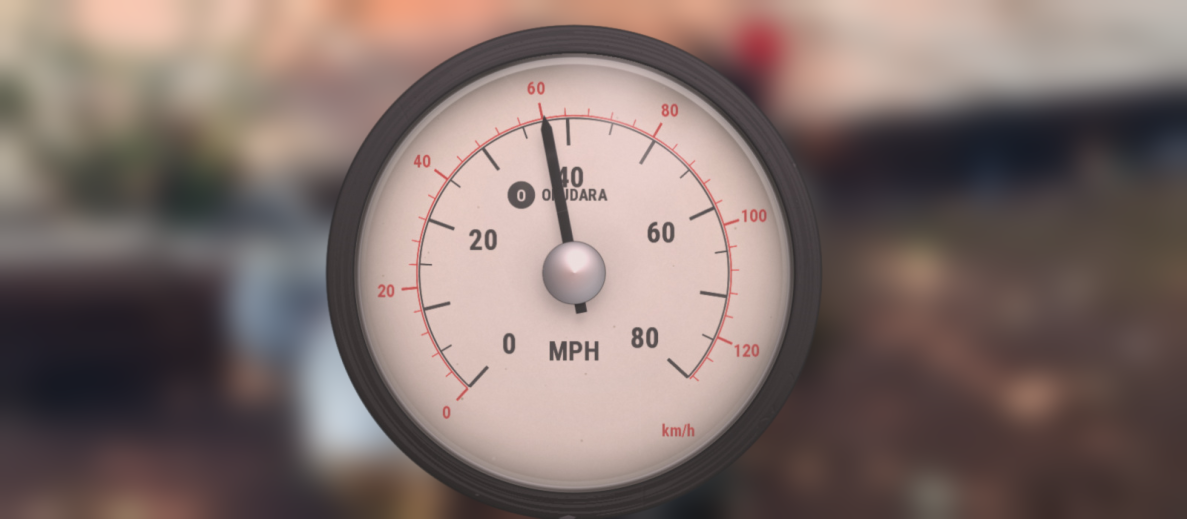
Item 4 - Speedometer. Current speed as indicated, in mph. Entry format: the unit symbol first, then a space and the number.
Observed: mph 37.5
